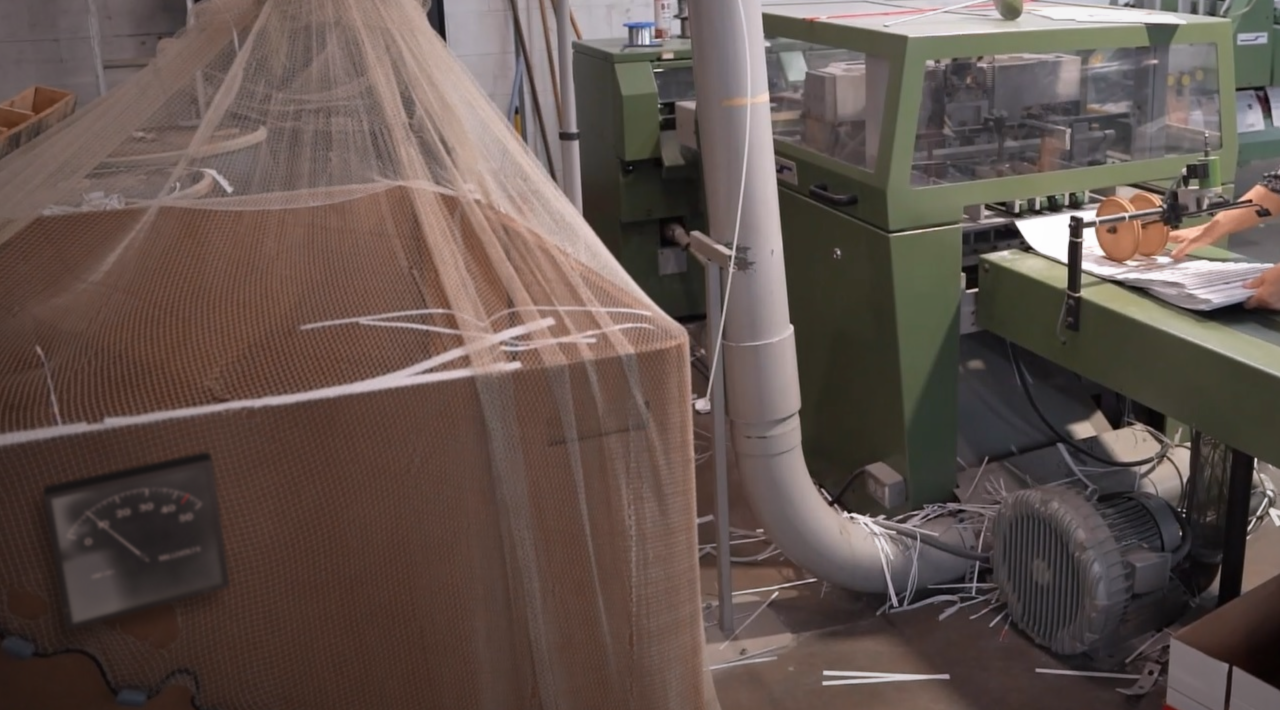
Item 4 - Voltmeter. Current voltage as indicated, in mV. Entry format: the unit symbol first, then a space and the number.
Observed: mV 10
